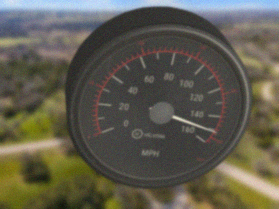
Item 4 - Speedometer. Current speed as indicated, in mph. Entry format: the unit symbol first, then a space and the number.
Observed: mph 150
